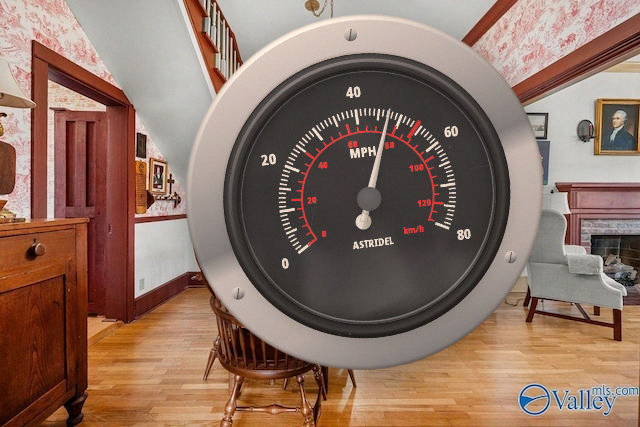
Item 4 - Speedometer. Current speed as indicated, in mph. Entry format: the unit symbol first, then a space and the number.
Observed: mph 47
